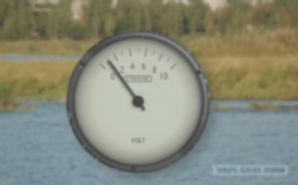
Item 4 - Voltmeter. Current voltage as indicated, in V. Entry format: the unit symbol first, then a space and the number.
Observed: V 1
